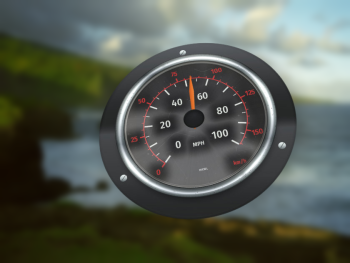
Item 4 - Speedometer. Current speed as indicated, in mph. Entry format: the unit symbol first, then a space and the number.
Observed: mph 52.5
